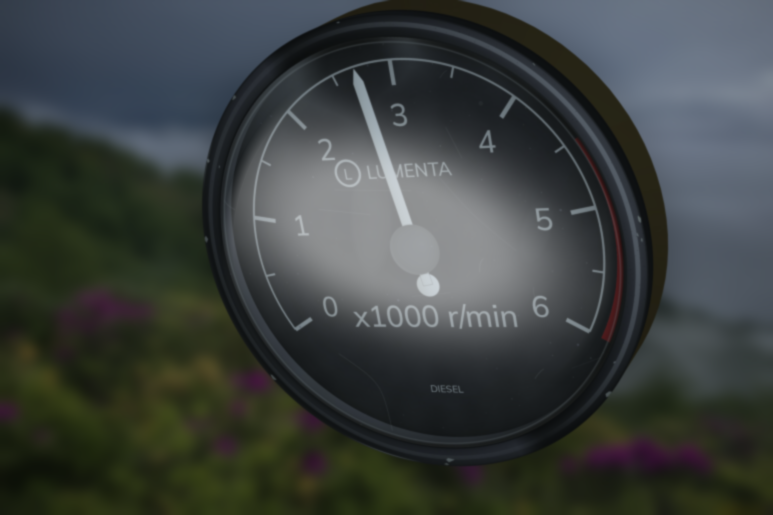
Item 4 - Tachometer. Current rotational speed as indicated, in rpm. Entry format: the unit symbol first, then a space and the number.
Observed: rpm 2750
